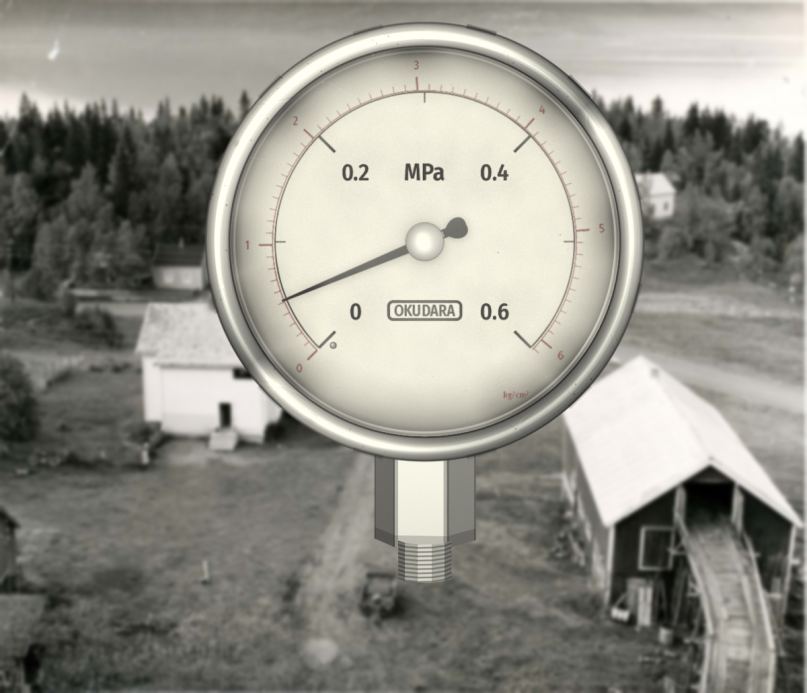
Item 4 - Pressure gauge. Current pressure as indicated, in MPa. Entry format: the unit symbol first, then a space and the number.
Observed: MPa 0.05
